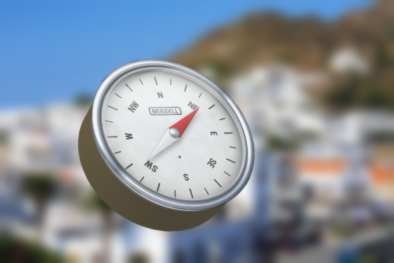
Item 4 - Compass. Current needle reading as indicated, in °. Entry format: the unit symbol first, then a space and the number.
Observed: ° 52.5
